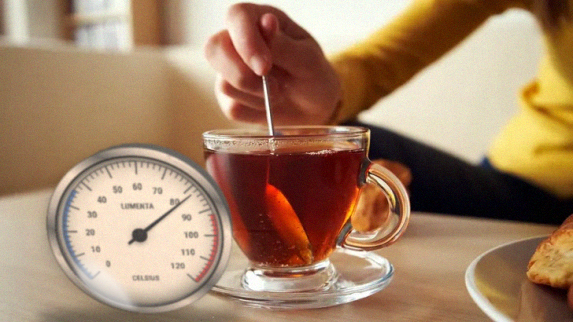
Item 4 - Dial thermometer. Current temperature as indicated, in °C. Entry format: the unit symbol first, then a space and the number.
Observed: °C 82
